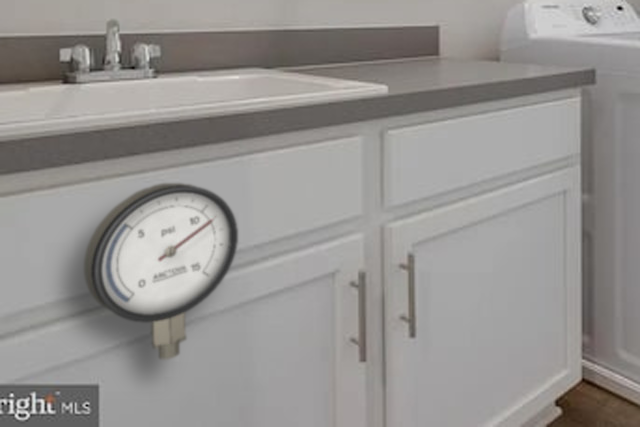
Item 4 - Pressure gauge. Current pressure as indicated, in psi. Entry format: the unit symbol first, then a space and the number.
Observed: psi 11
